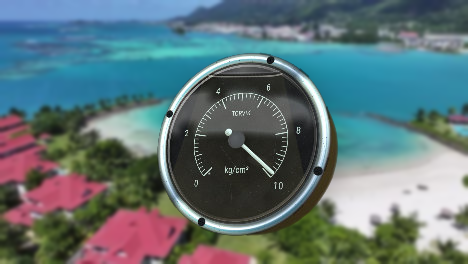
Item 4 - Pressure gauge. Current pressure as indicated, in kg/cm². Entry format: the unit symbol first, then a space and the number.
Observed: kg/cm² 9.8
